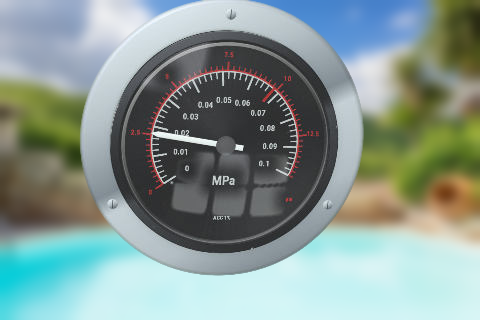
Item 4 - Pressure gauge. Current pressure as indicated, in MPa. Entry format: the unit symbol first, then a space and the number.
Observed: MPa 0.018
